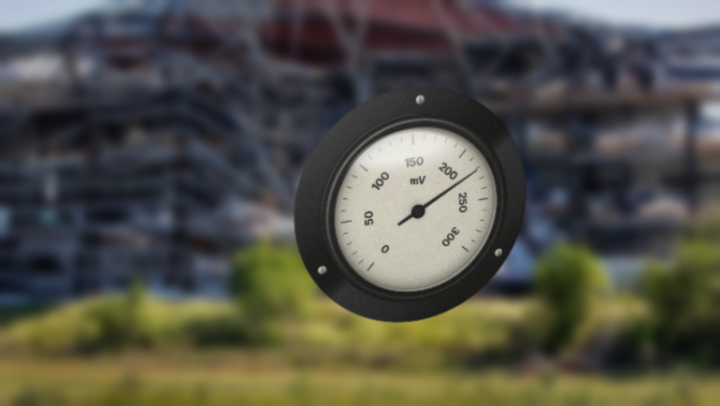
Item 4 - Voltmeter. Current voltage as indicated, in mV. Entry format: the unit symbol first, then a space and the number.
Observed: mV 220
